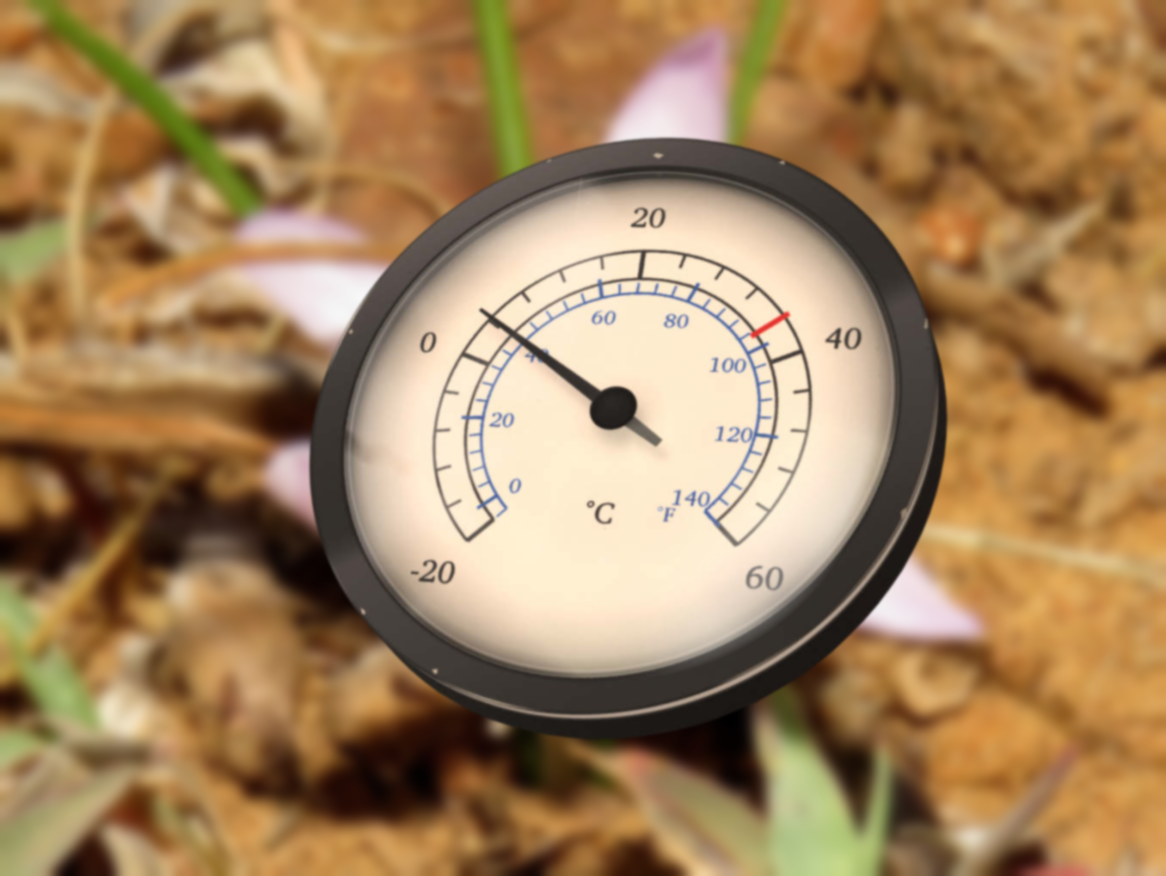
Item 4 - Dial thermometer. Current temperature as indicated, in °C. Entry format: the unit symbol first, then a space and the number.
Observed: °C 4
